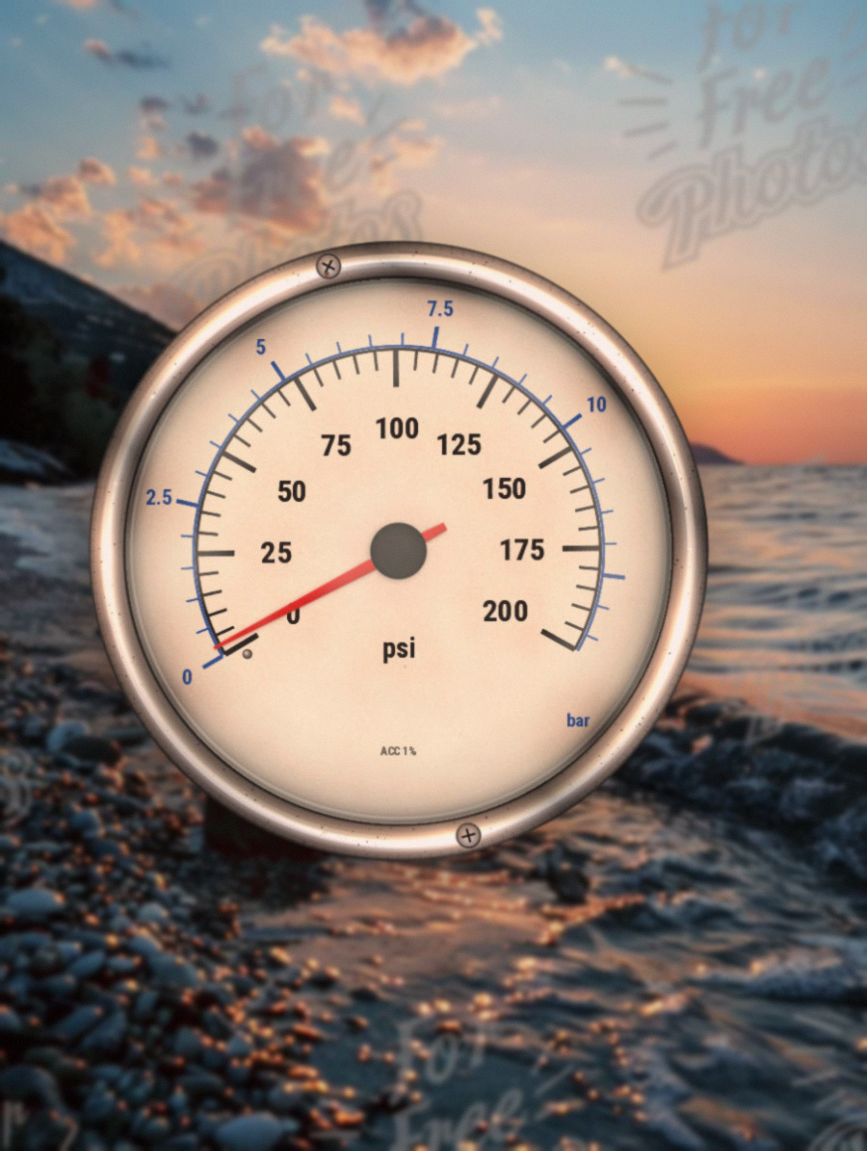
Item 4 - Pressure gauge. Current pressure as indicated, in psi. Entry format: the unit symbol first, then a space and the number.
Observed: psi 2.5
